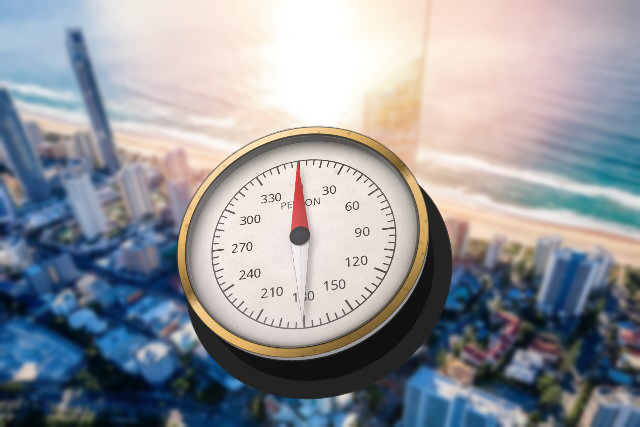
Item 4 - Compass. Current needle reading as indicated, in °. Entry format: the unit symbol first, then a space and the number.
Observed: ° 0
